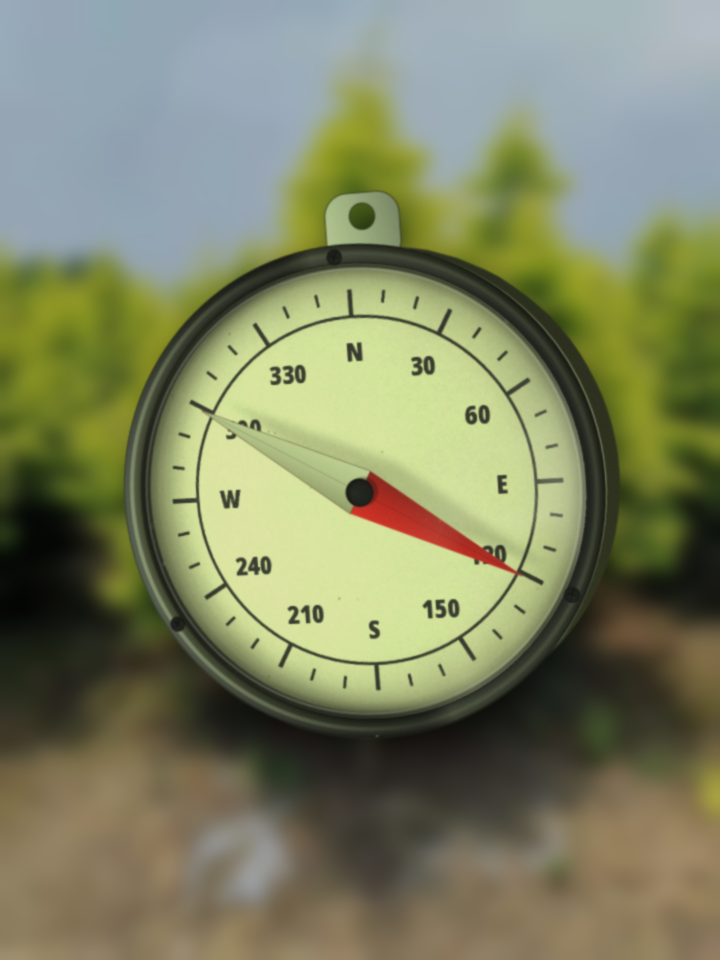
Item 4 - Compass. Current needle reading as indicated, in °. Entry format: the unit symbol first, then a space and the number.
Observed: ° 120
